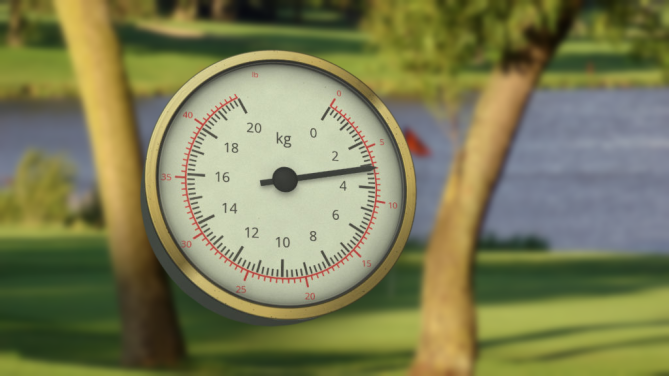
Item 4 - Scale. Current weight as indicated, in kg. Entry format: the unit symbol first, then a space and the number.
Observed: kg 3.2
